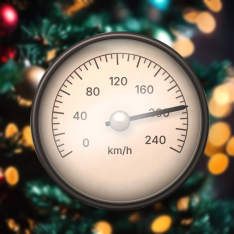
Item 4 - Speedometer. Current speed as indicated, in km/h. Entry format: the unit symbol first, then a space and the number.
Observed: km/h 200
